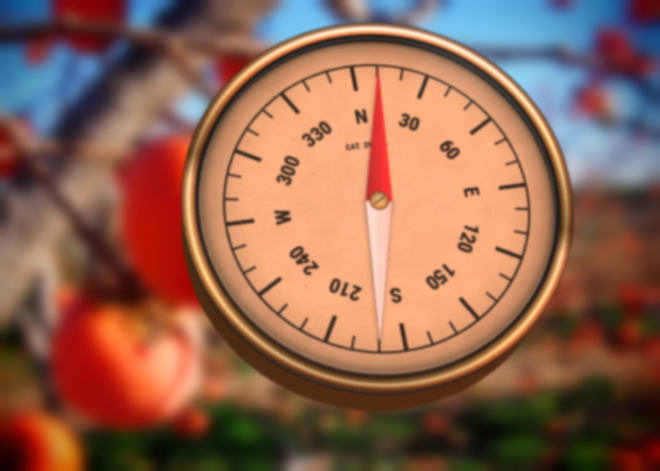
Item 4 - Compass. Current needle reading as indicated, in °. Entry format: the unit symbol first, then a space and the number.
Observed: ° 10
